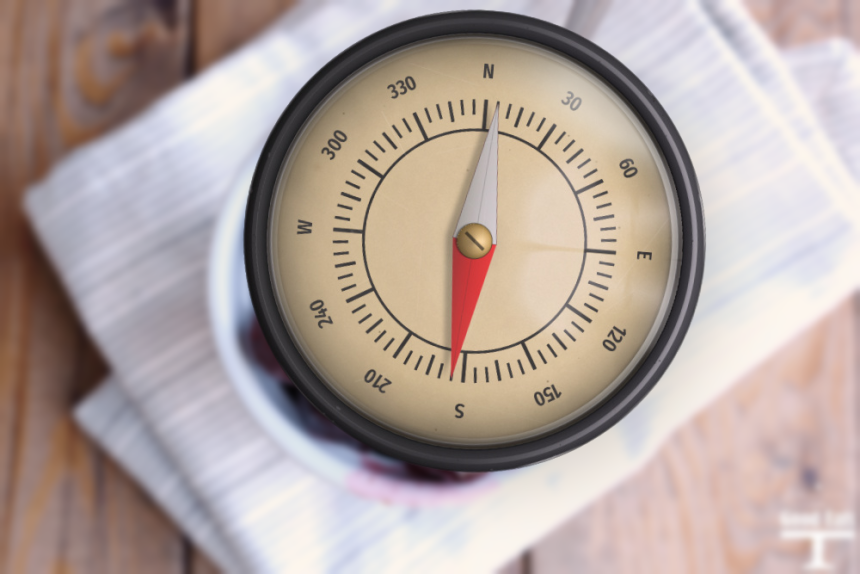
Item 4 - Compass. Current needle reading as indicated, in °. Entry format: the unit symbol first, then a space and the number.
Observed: ° 185
